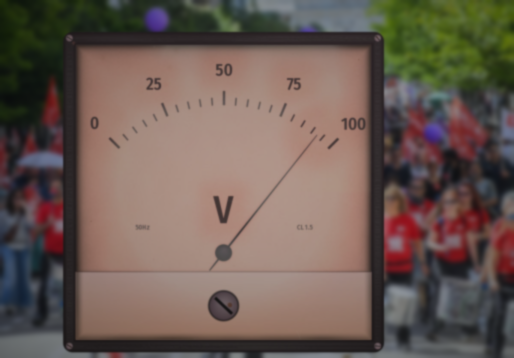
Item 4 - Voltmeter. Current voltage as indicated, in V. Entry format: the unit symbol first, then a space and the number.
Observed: V 92.5
